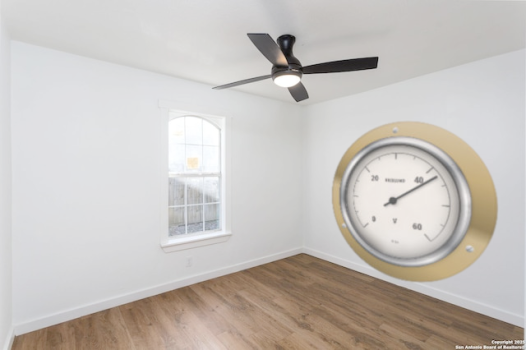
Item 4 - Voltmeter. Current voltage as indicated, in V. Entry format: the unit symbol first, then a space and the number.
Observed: V 42.5
